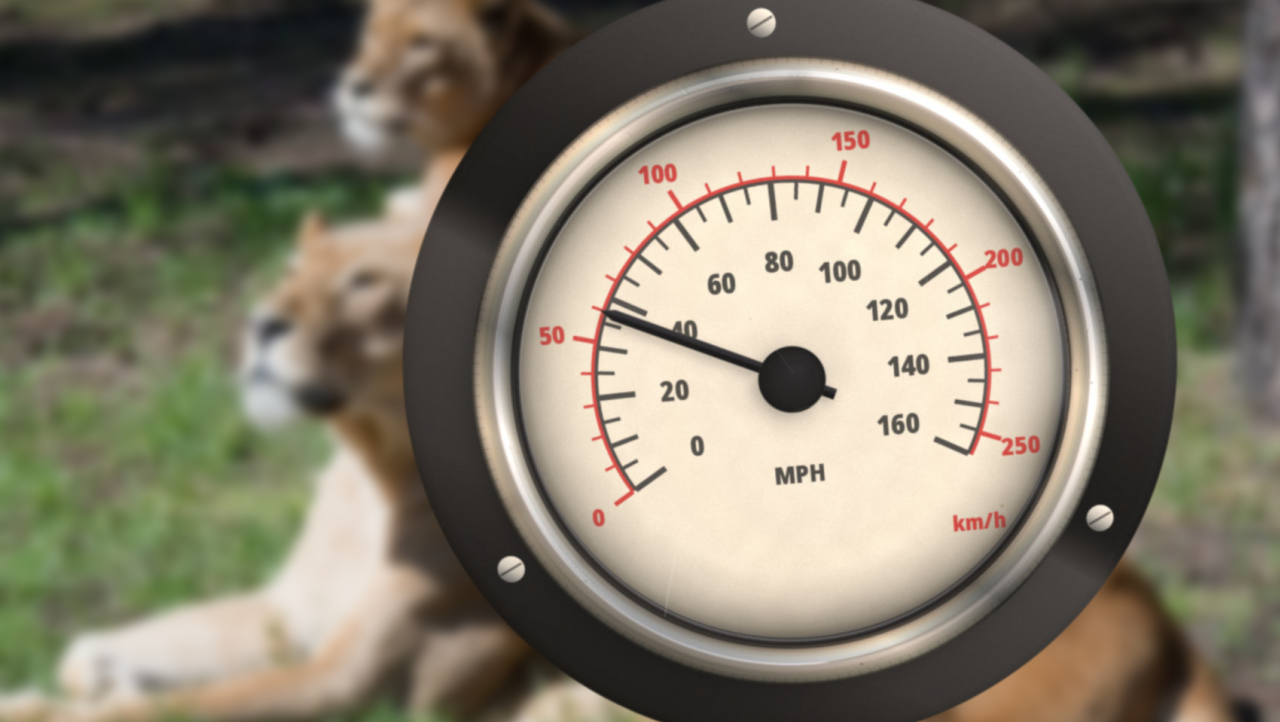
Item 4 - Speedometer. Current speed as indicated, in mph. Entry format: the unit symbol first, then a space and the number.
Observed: mph 37.5
